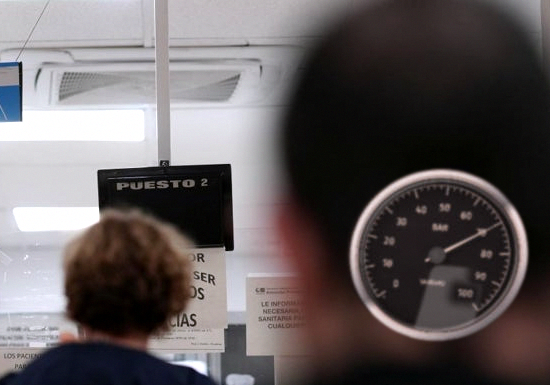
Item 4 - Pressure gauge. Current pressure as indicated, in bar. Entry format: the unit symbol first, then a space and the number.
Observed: bar 70
